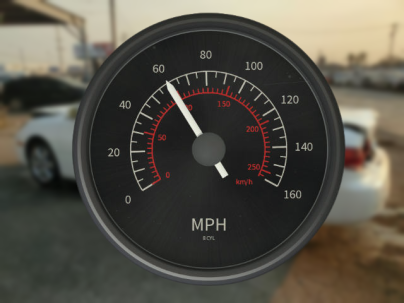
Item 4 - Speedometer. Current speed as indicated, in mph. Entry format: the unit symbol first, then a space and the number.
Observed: mph 60
